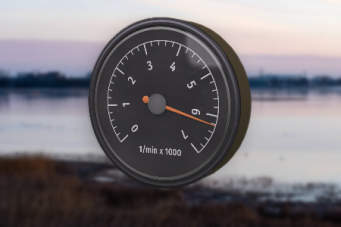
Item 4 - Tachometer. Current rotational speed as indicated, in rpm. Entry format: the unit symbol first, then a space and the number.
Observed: rpm 6200
